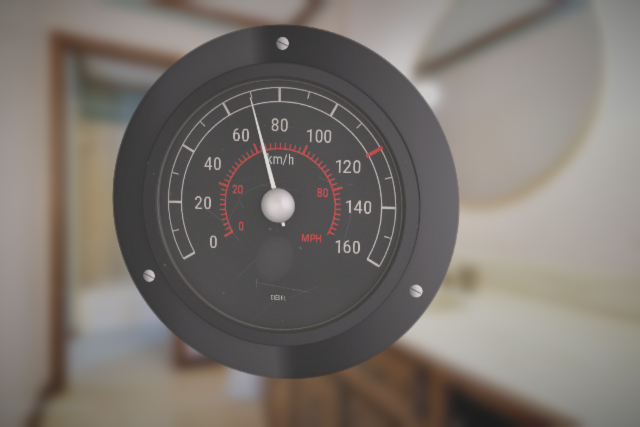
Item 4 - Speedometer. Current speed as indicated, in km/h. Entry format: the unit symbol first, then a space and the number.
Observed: km/h 70
